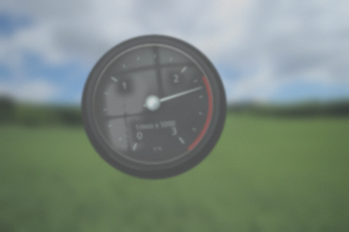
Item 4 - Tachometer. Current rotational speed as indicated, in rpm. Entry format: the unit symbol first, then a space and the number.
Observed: rpm 2300
